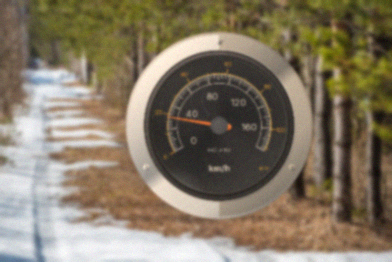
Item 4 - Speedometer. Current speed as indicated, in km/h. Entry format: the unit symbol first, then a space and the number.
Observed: km/h 30
